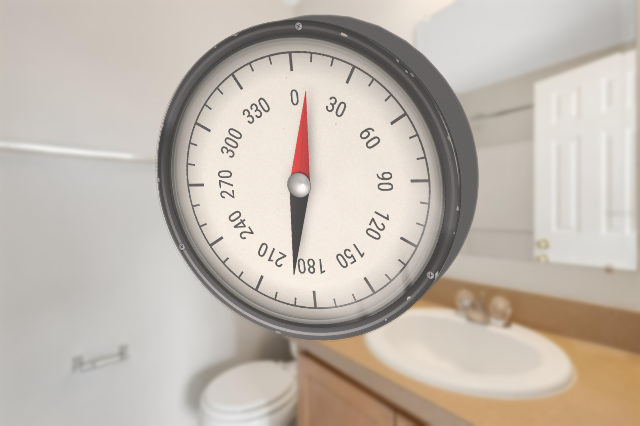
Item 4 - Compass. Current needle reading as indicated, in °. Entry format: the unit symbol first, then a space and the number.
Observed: ° 10
